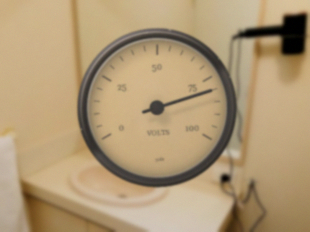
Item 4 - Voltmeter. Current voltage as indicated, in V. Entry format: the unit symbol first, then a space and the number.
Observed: V 80
